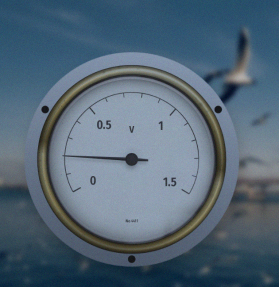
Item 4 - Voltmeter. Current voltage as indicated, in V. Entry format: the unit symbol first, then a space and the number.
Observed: V 0.2
